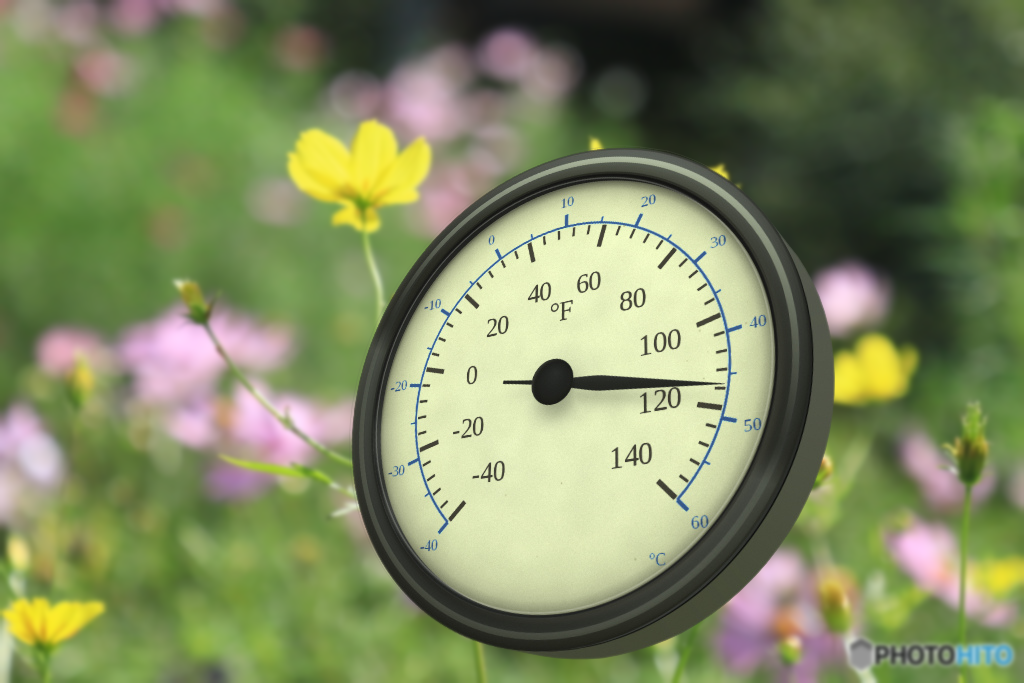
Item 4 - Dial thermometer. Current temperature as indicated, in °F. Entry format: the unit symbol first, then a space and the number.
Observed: °F 116
